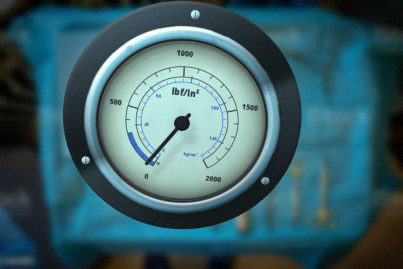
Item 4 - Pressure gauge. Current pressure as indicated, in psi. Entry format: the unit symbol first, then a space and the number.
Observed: psi 50
